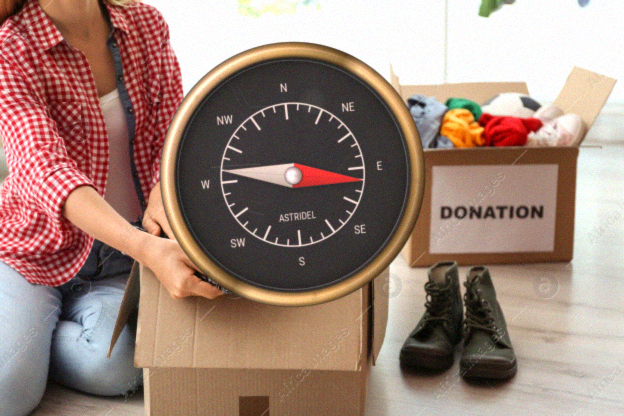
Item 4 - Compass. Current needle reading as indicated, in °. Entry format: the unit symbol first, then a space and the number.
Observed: ° 100
